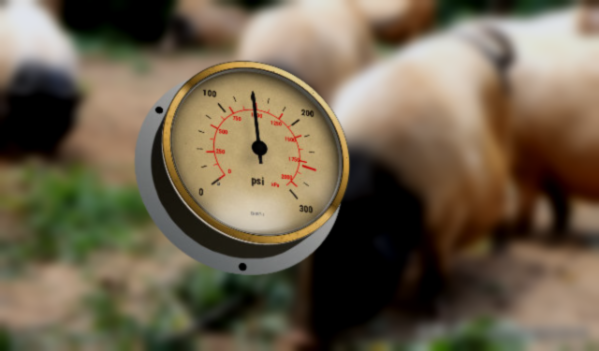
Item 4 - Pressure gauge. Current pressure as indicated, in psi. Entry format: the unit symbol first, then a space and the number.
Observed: psi 140
